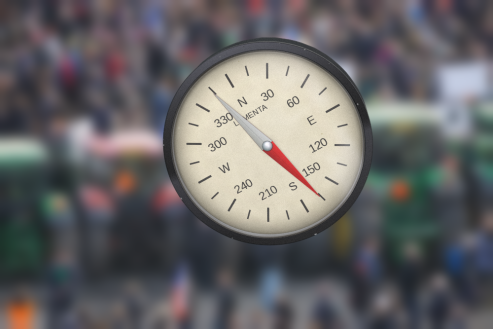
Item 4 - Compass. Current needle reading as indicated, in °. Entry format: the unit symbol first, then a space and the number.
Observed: ° 165
